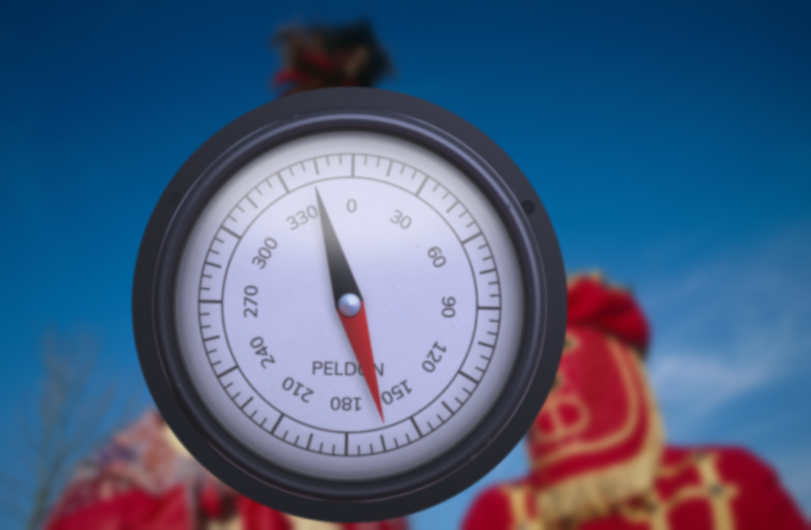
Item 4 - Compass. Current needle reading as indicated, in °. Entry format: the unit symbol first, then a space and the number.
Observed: ° 162.5
